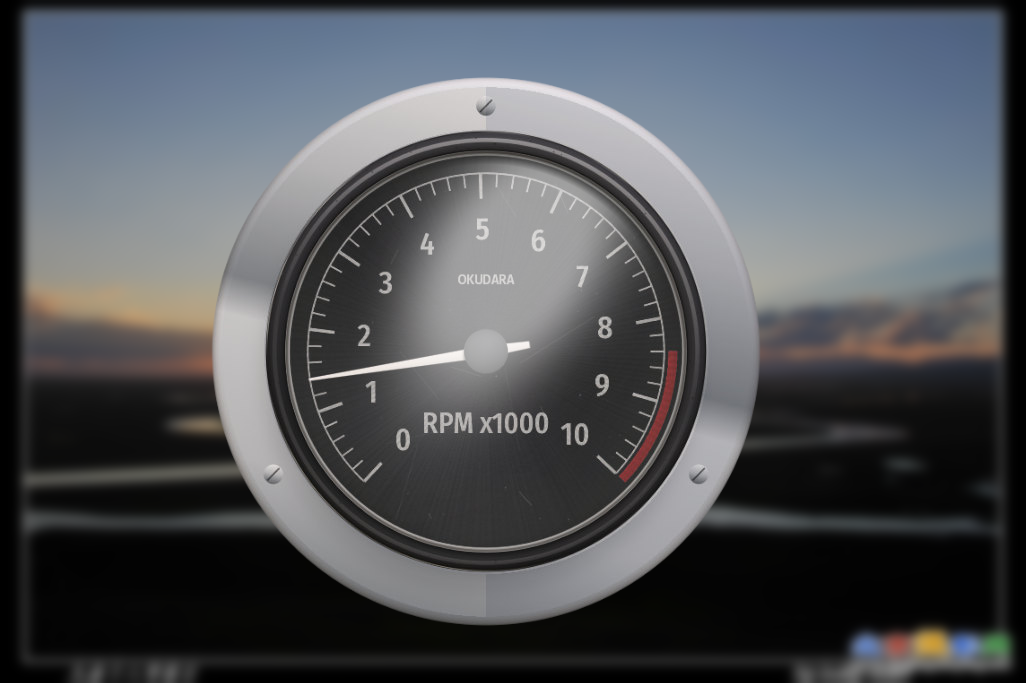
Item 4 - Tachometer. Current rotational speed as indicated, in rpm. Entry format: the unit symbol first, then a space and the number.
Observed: rpm 1400
